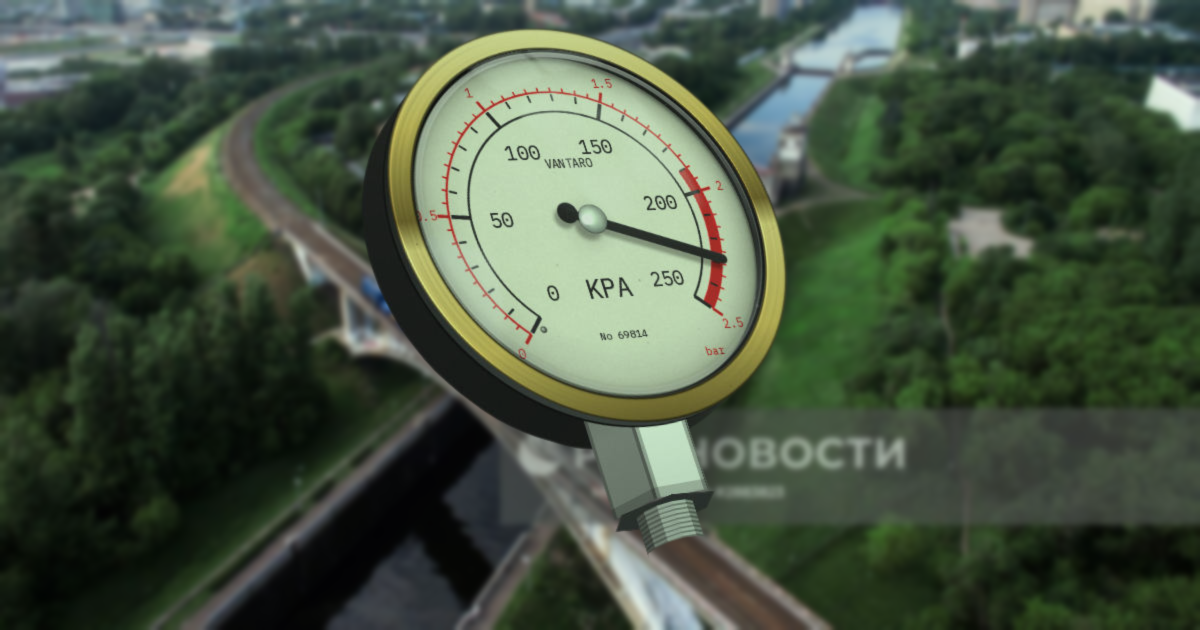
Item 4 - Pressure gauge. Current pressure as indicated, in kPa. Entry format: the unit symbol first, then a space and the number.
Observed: kPa 230
